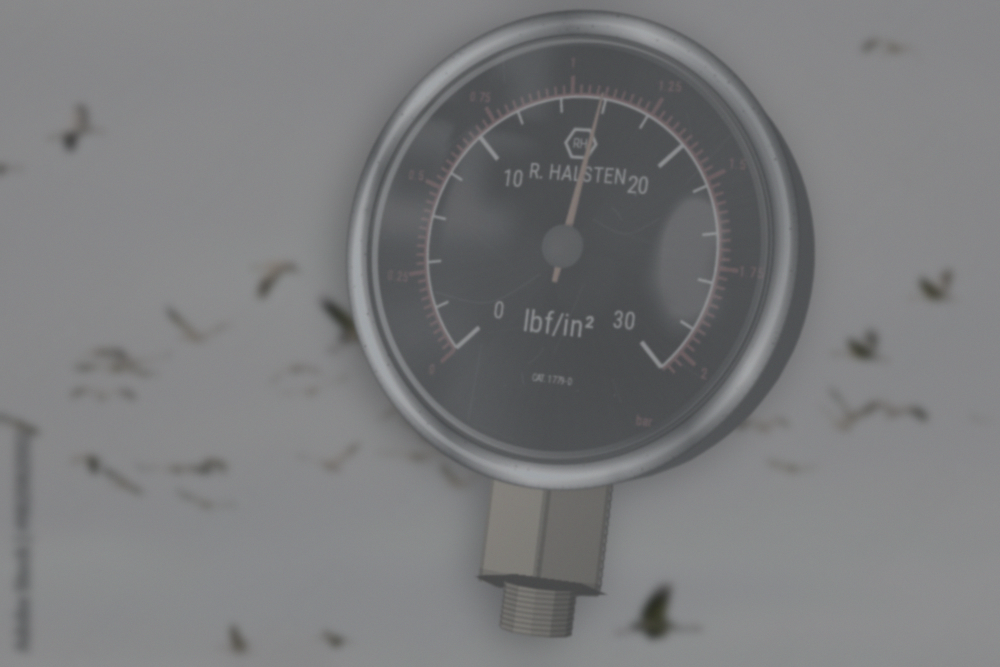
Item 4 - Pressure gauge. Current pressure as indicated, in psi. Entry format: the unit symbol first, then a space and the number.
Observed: psi 16
